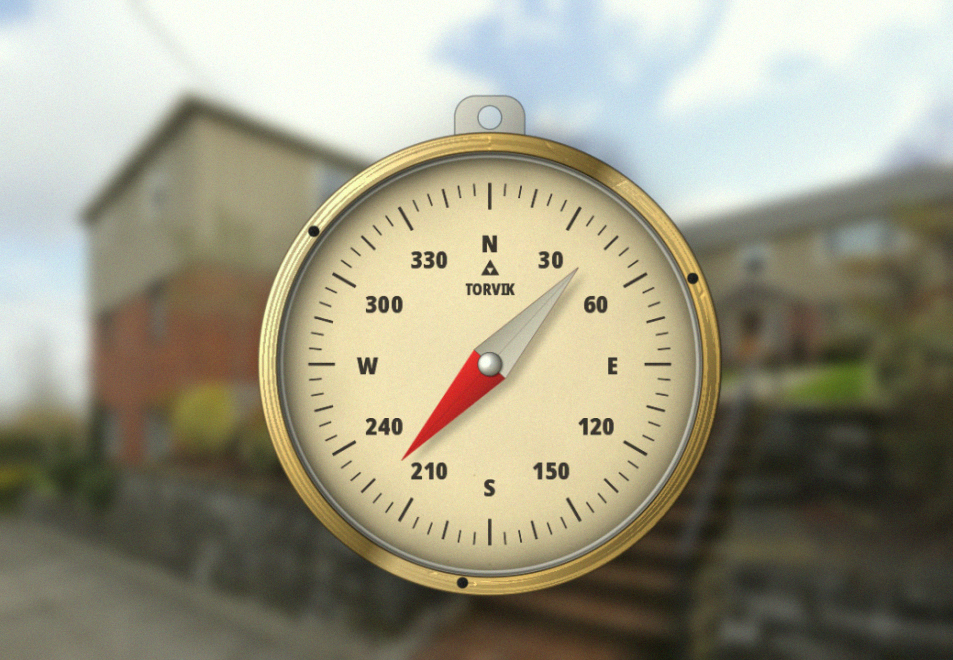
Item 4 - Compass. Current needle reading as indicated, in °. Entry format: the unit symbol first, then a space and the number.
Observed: ° 222.5
